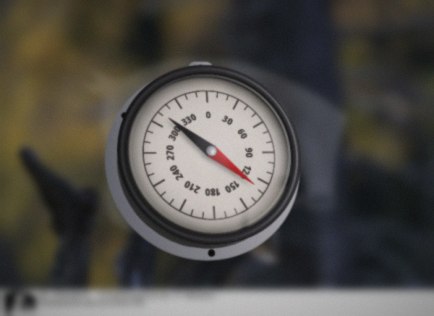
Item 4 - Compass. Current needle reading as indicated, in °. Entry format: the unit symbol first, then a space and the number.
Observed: ° 130
